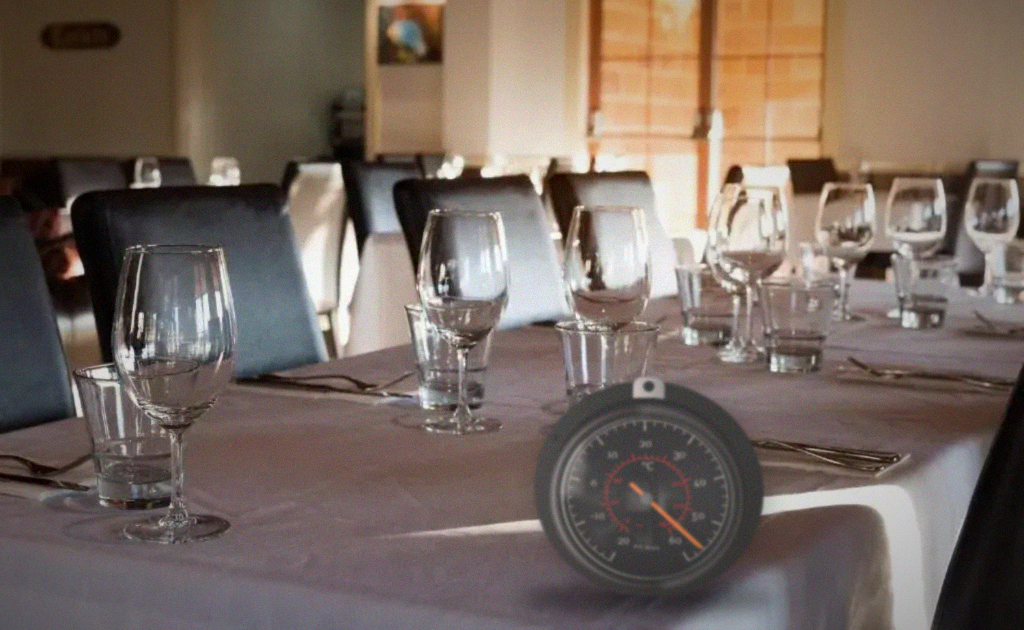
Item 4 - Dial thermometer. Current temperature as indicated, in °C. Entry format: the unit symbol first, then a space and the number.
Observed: °C 56
